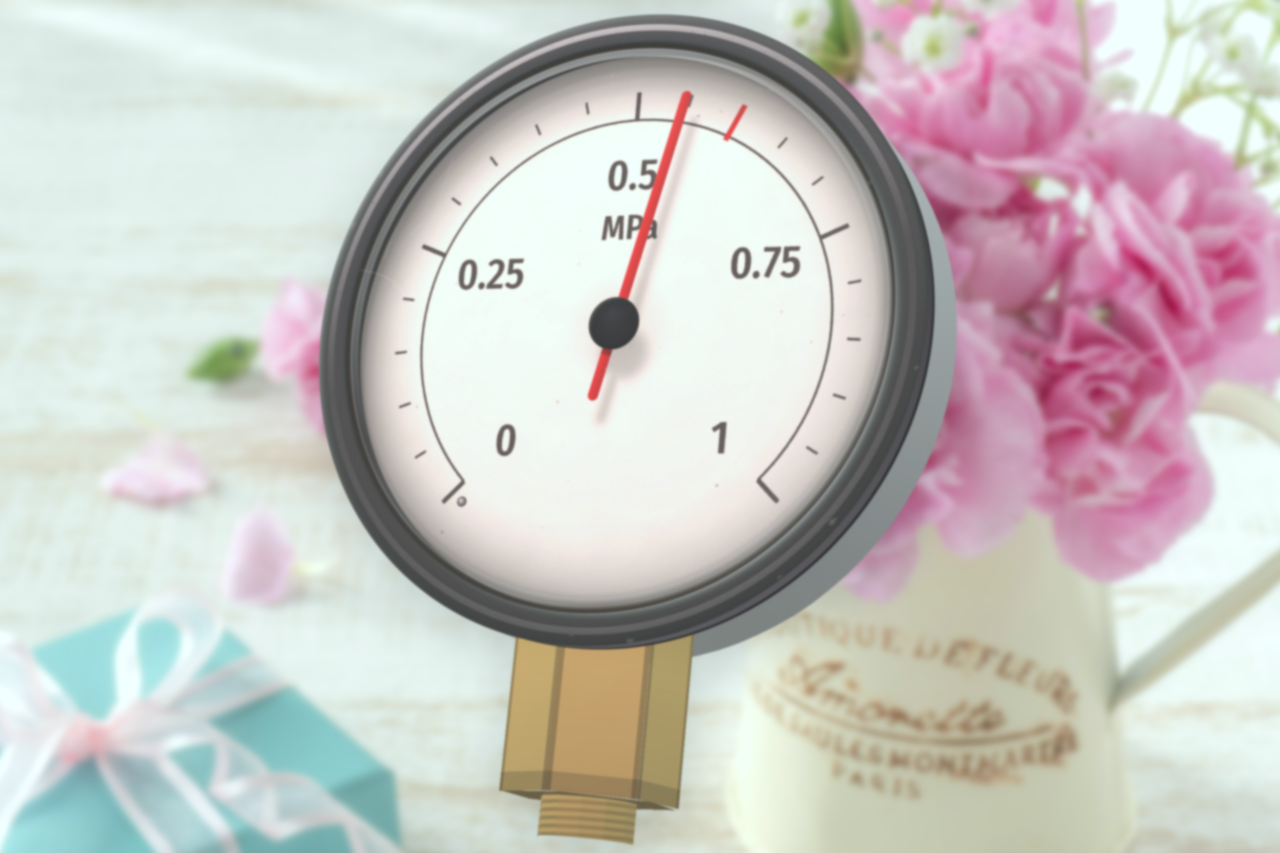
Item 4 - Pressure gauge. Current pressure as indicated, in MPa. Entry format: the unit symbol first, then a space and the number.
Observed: MPa 0.55
